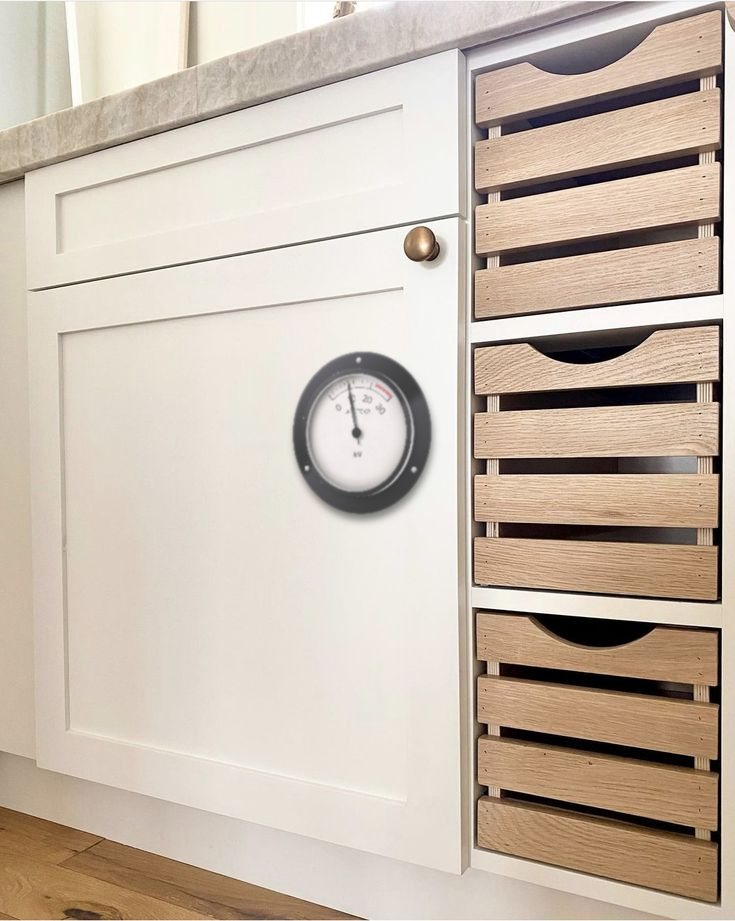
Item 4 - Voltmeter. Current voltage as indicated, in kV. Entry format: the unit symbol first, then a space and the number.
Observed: kV 10
